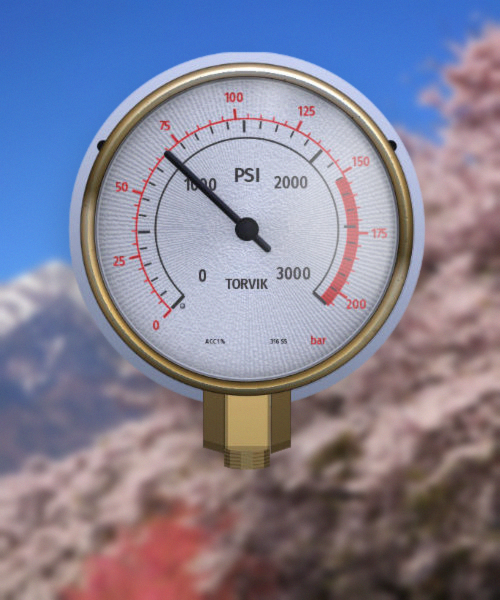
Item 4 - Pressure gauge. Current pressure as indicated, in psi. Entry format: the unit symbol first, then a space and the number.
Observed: psi 1000
